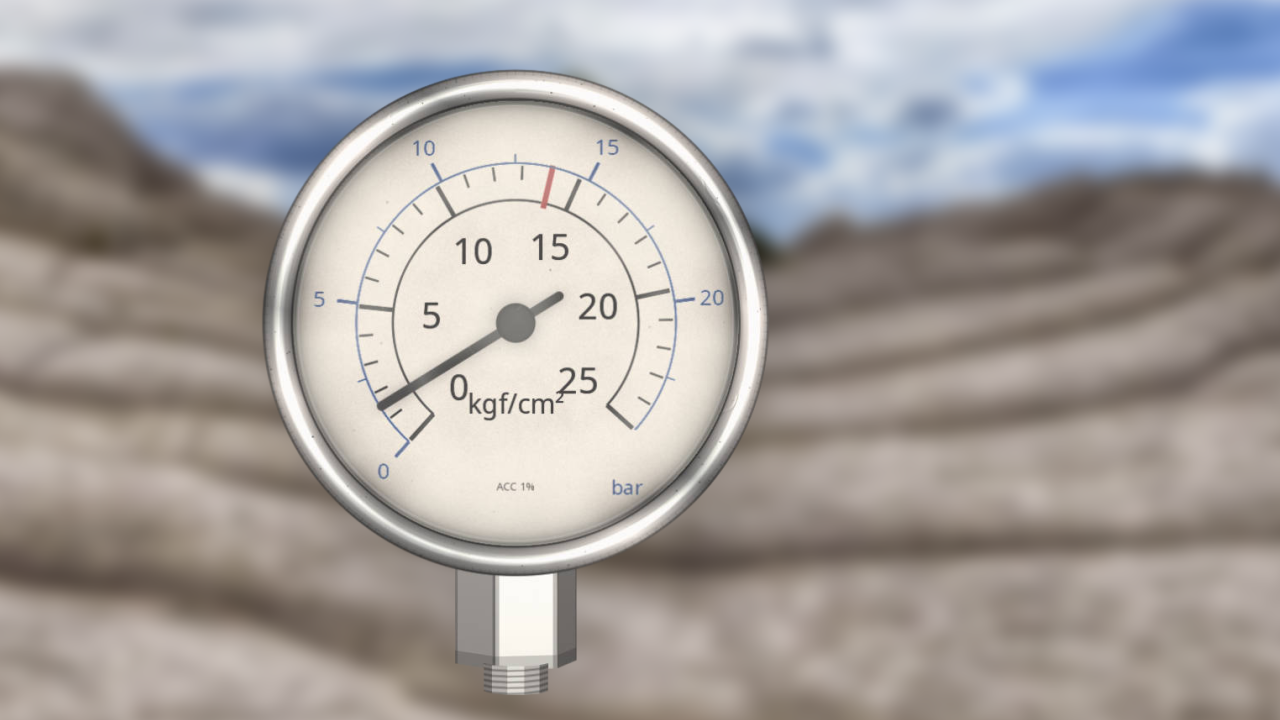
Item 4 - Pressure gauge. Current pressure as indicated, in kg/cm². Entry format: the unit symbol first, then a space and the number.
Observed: kg/cm² 1.5
